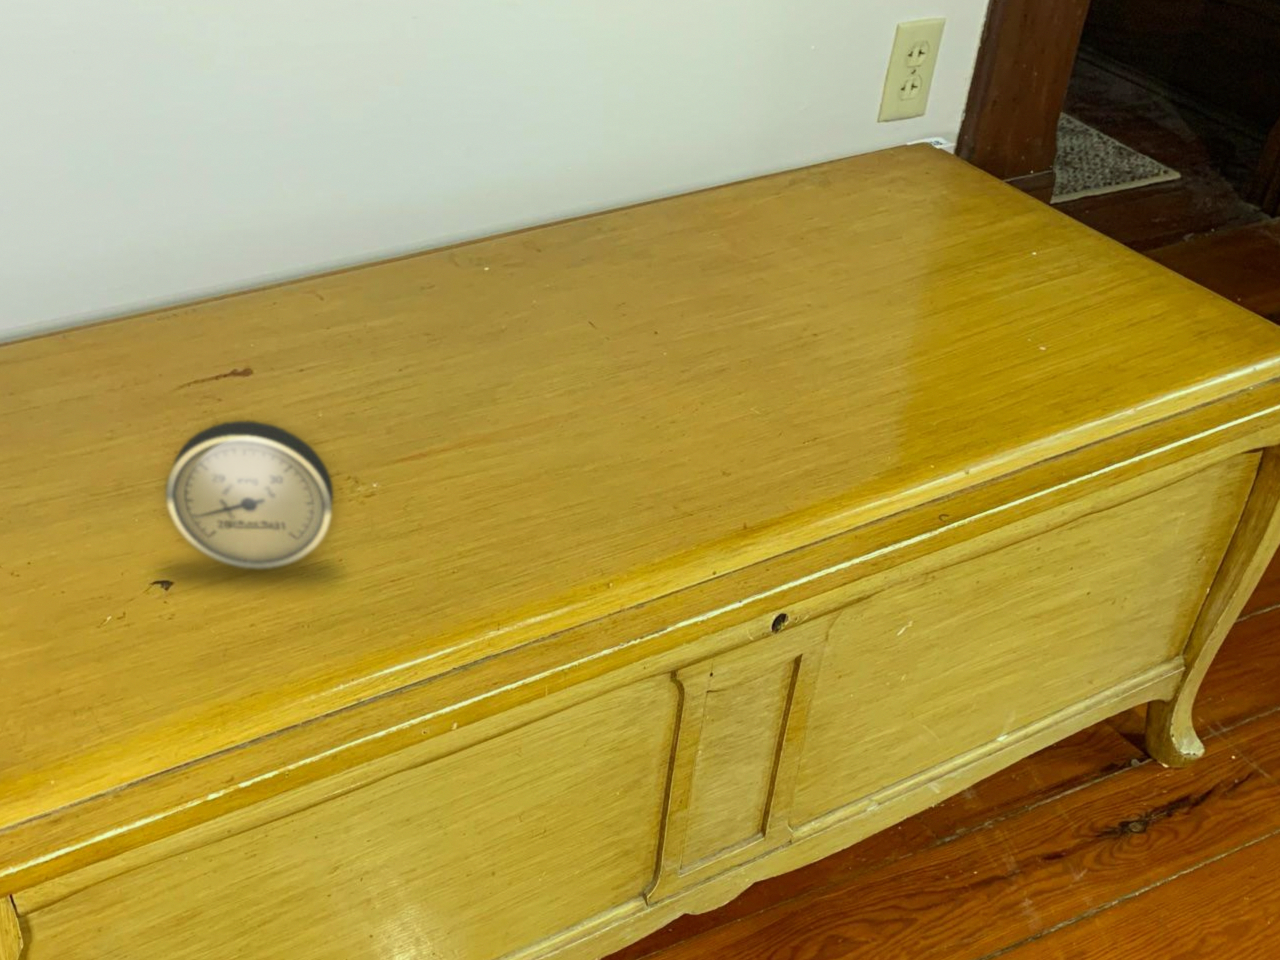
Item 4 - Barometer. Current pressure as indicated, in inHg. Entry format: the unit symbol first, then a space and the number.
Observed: inHg 28.3
